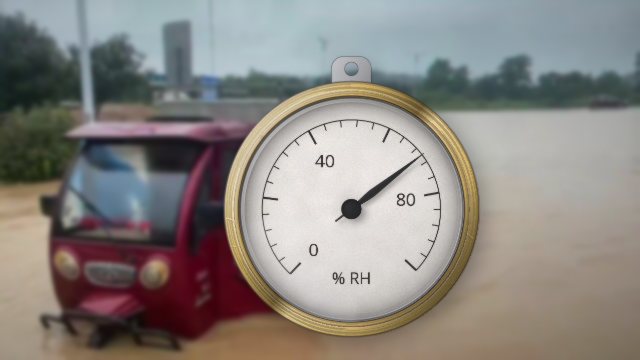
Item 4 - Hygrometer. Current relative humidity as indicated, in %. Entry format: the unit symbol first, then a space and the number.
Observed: % 70
